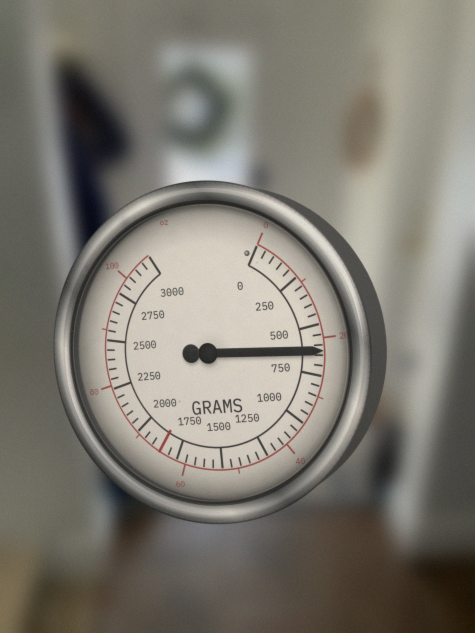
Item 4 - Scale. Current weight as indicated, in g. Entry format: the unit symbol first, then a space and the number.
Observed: g 625
